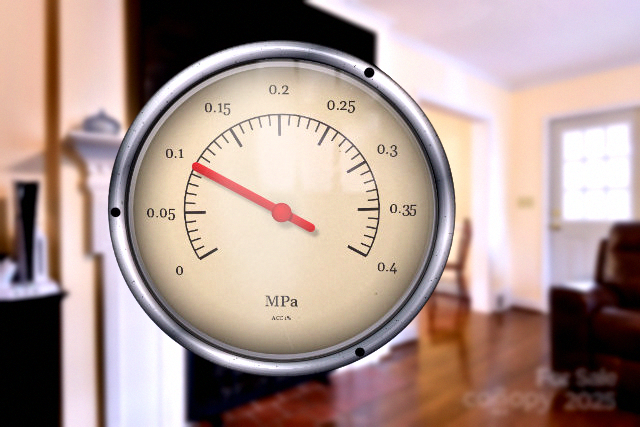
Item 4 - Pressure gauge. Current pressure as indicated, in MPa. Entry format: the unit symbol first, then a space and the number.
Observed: MPa 0.1
